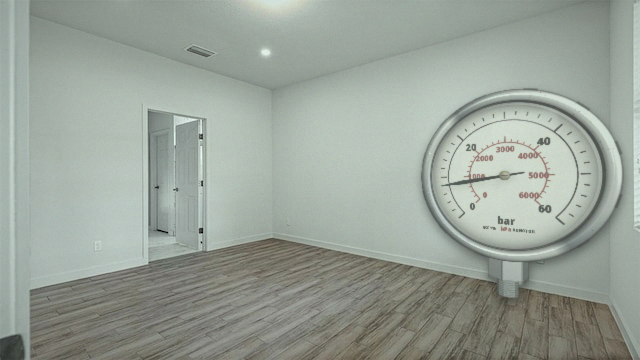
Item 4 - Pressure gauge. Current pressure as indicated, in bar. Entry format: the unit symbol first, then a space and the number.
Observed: bar 8
